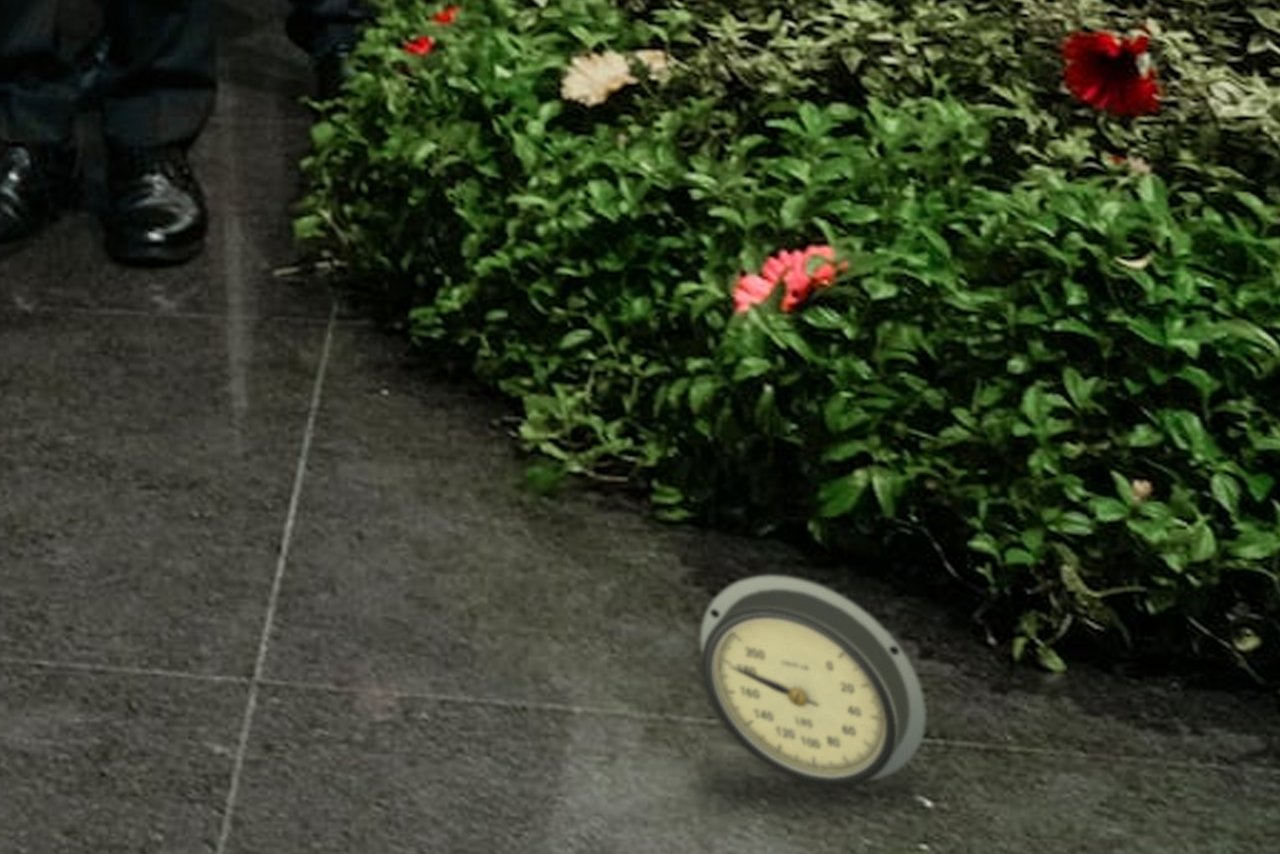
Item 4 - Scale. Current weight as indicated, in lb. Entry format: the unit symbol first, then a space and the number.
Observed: lb 180
